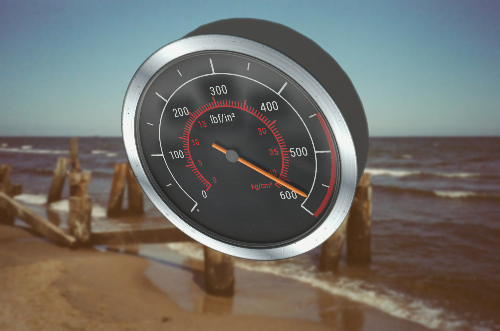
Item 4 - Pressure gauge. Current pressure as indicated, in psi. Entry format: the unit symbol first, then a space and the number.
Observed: psi 575
